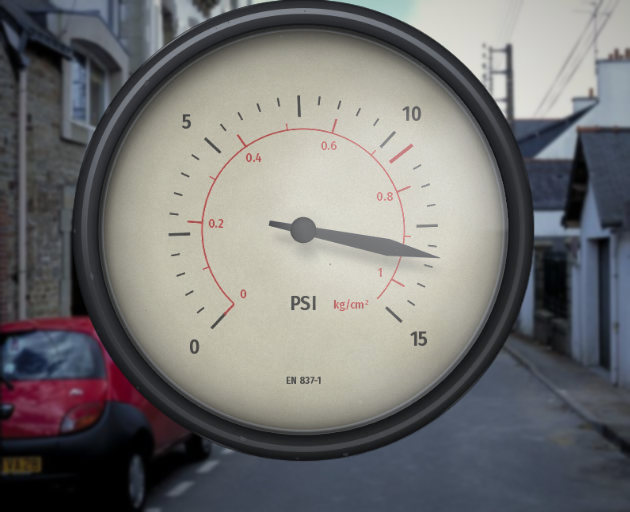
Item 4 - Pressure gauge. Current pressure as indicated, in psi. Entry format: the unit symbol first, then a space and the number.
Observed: psi 13.25
